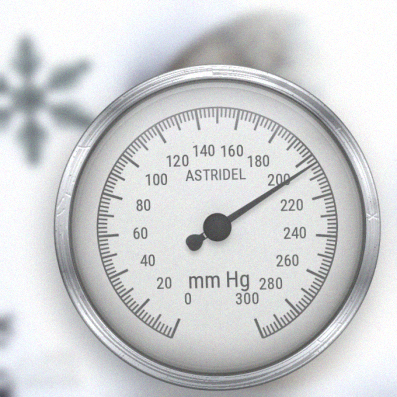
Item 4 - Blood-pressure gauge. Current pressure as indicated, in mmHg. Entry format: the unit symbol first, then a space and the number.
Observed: mmHg 204
